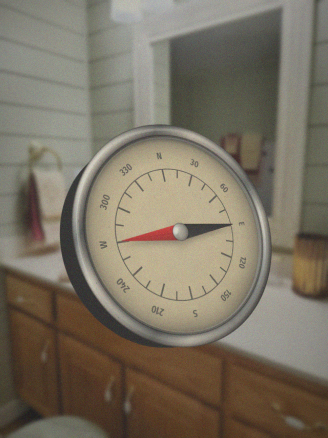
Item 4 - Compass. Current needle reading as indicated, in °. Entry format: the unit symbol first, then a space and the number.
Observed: ° 270
